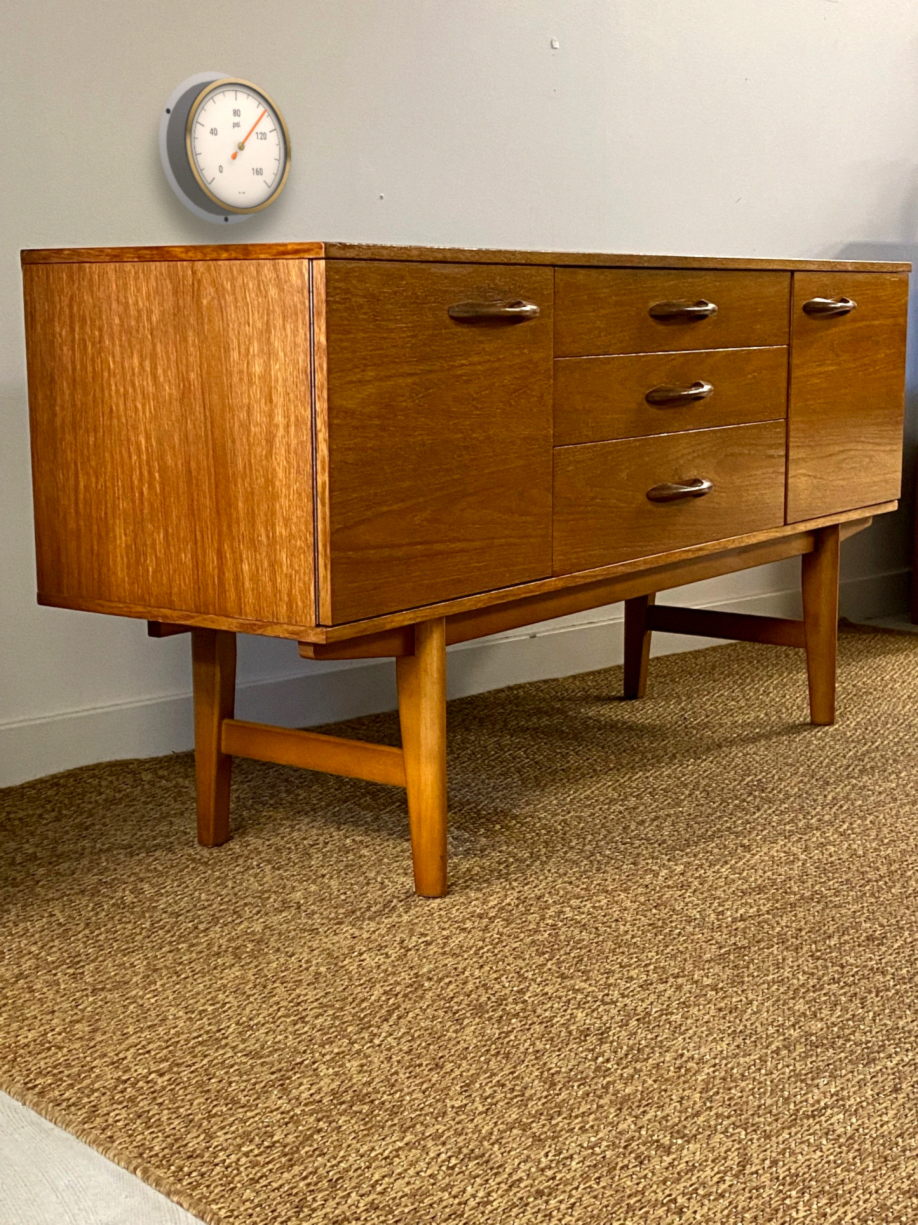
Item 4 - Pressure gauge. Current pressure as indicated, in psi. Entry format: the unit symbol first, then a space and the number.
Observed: psi 105
